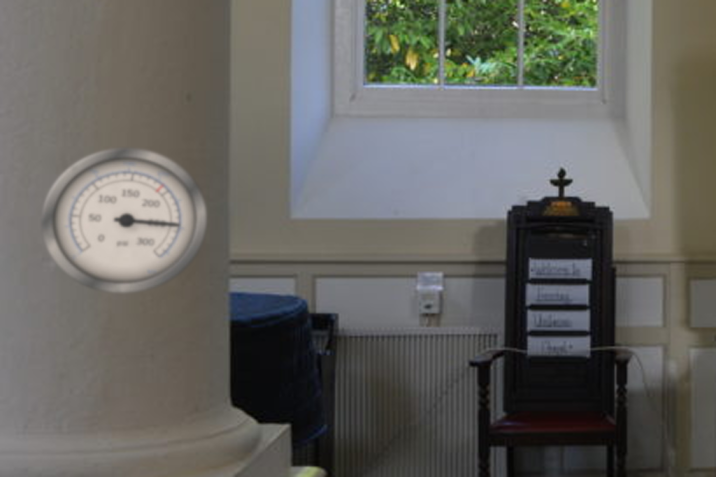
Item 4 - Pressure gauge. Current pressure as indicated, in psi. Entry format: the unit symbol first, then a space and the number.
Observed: psi 250
